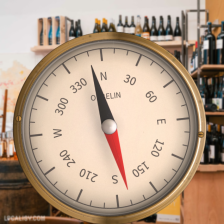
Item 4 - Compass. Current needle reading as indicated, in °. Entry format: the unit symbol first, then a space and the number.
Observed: ° 170
